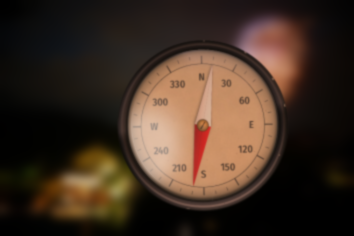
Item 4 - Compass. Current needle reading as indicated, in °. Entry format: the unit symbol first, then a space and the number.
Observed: ° 190
